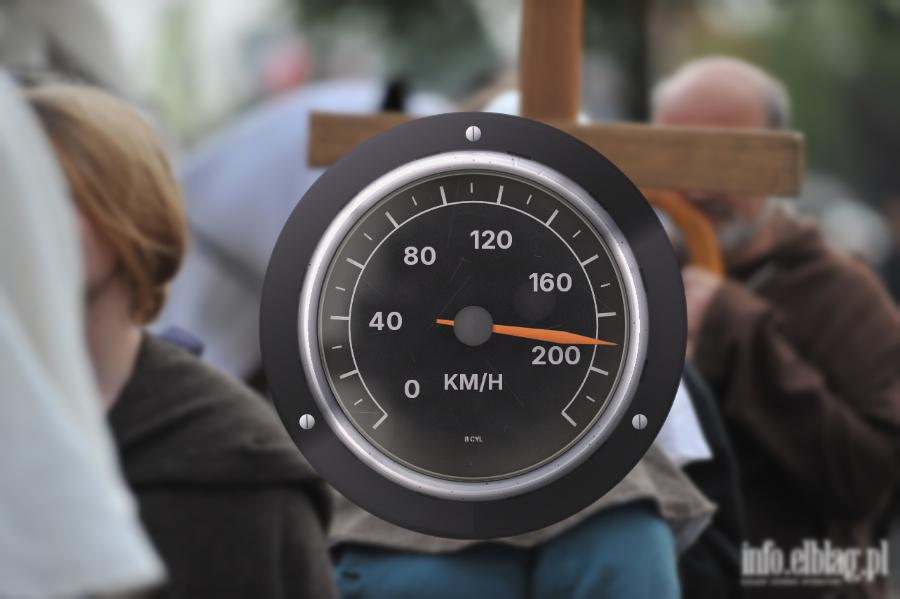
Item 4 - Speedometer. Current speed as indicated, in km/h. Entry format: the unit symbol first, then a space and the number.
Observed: km/h 190
